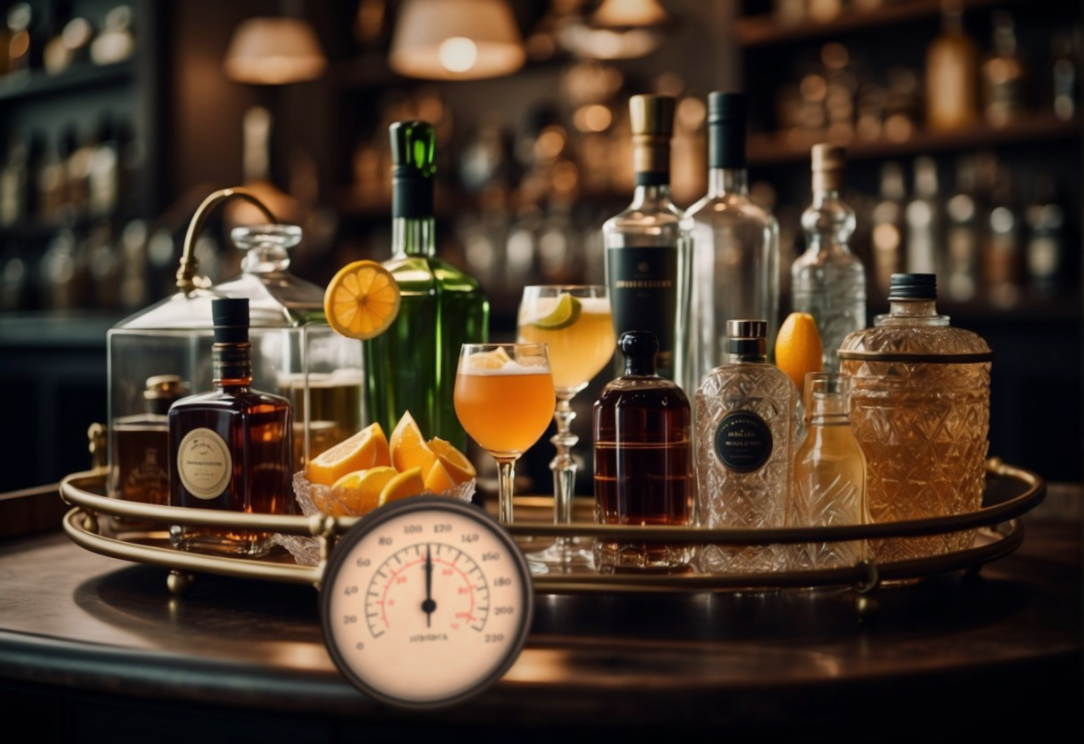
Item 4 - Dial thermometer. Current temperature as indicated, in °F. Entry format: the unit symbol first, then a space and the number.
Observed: °F 110
